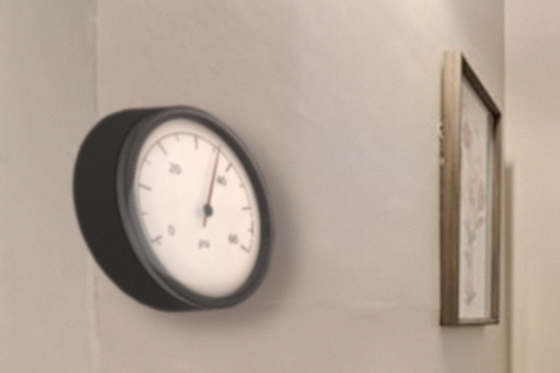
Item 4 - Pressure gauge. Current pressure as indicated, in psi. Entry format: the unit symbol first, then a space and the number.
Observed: psi 35
